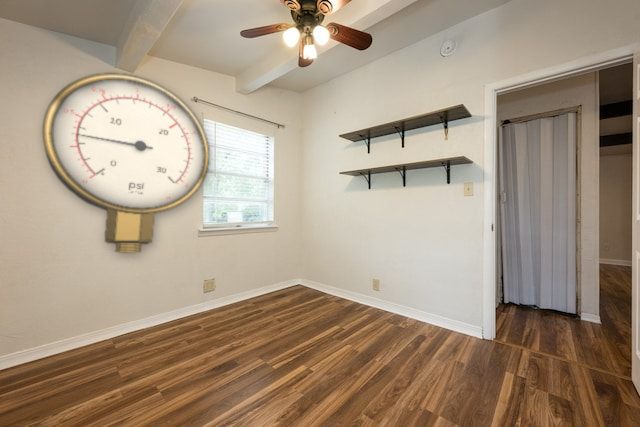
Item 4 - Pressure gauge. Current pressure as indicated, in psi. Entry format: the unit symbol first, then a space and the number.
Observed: psi 5
